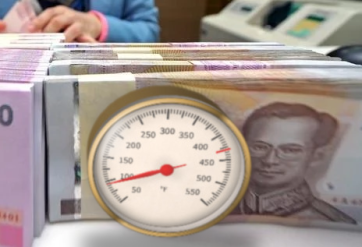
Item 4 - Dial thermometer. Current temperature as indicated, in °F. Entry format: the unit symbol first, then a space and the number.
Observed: °F 100
